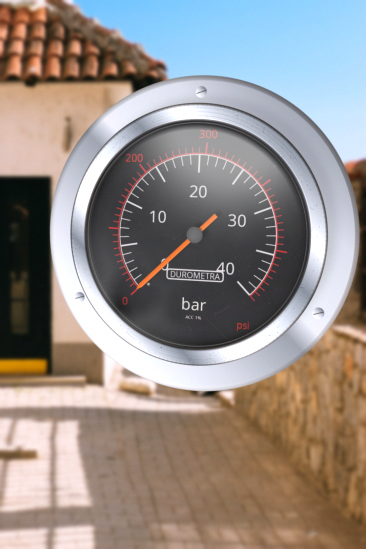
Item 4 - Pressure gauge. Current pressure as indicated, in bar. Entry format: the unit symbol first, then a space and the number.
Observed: bar 0
